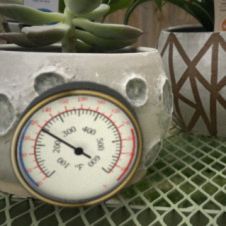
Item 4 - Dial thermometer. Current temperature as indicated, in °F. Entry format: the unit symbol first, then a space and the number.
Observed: °F 250
